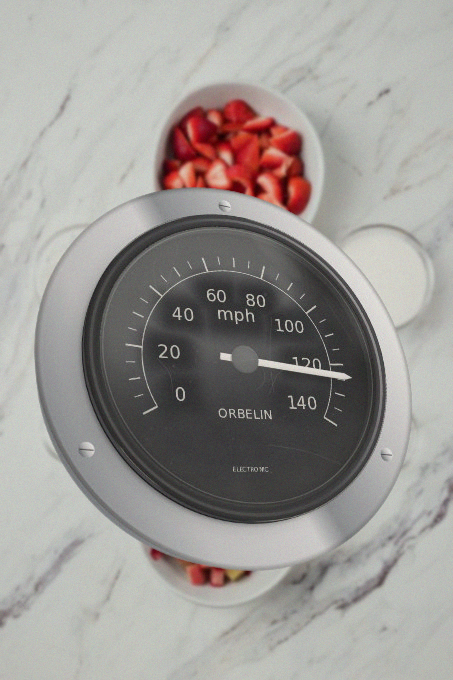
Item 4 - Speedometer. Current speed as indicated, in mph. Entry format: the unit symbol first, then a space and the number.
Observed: mph 125
